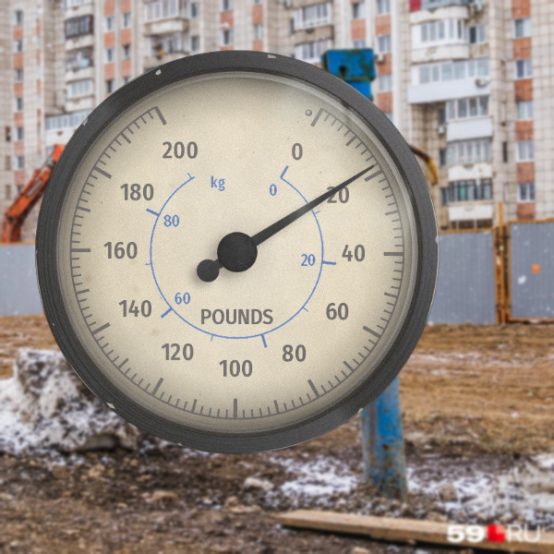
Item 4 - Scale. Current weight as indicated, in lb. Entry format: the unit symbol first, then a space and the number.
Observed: lb 18
